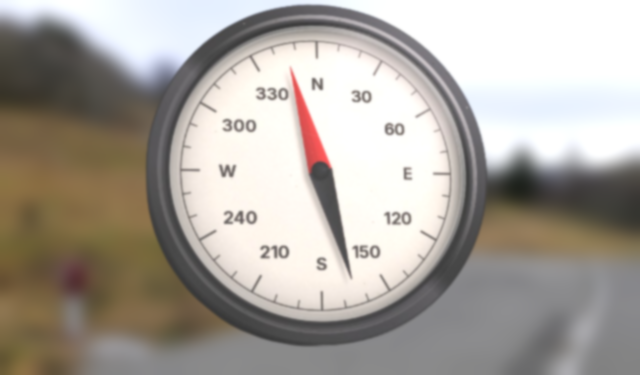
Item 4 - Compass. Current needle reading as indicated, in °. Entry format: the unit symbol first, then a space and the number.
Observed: ° 345
